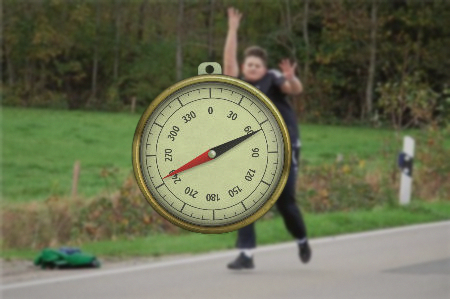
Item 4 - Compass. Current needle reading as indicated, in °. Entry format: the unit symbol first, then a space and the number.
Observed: ° 245
